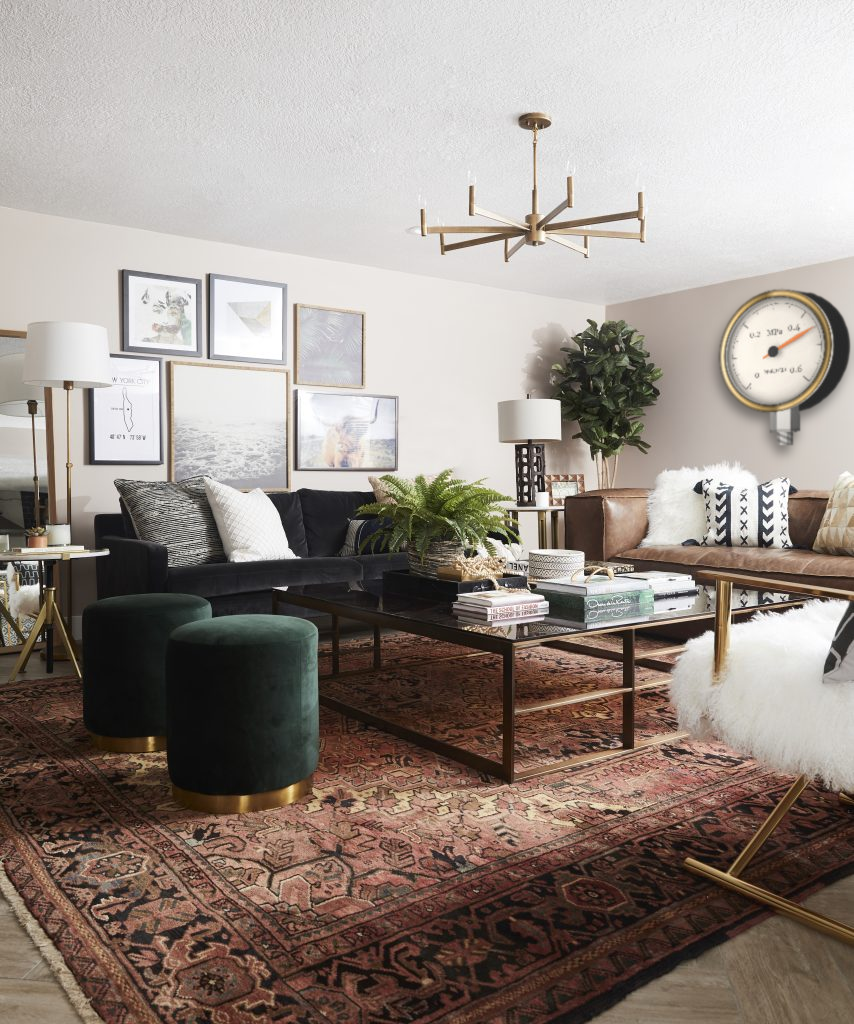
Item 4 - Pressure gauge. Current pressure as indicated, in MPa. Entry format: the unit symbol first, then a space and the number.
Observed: MPa 0.45
